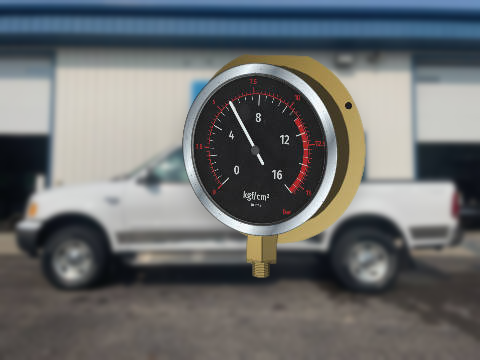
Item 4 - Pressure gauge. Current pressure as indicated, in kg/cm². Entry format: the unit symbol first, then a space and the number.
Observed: kg/cm² 6
